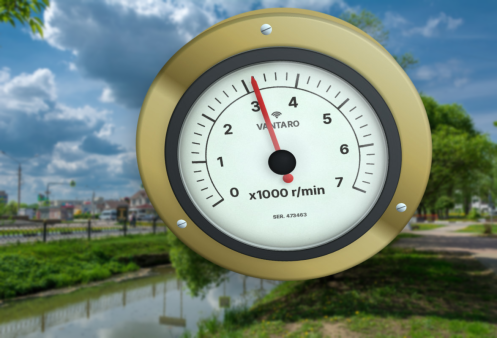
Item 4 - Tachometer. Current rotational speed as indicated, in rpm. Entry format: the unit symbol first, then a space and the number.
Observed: rpm 3200
